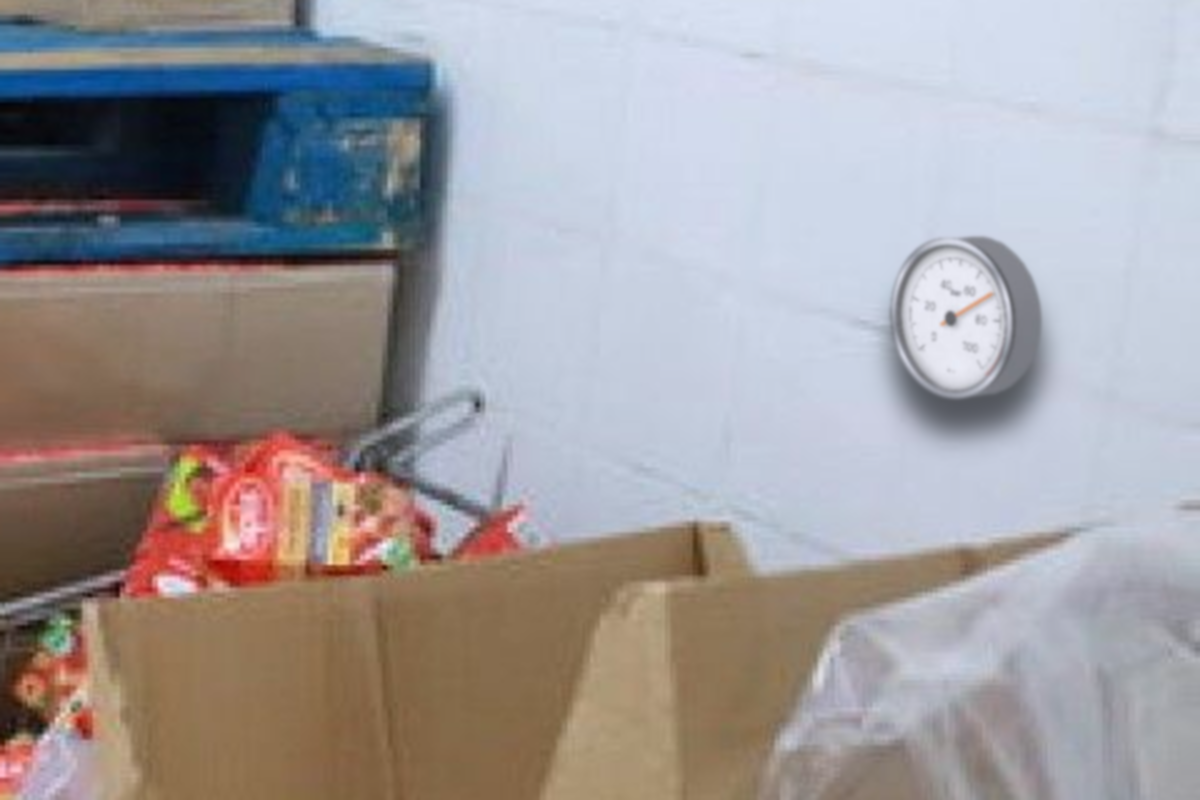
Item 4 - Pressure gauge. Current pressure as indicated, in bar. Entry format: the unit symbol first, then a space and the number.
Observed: bar 70
